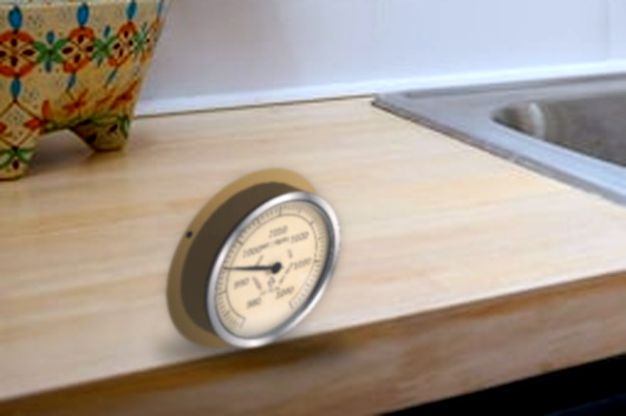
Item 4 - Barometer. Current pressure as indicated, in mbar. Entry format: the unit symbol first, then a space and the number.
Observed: mbar 995
